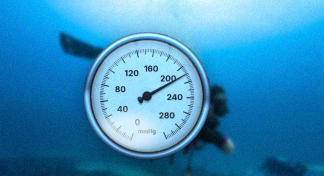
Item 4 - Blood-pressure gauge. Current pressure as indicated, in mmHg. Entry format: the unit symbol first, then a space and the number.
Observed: mmHg 210
